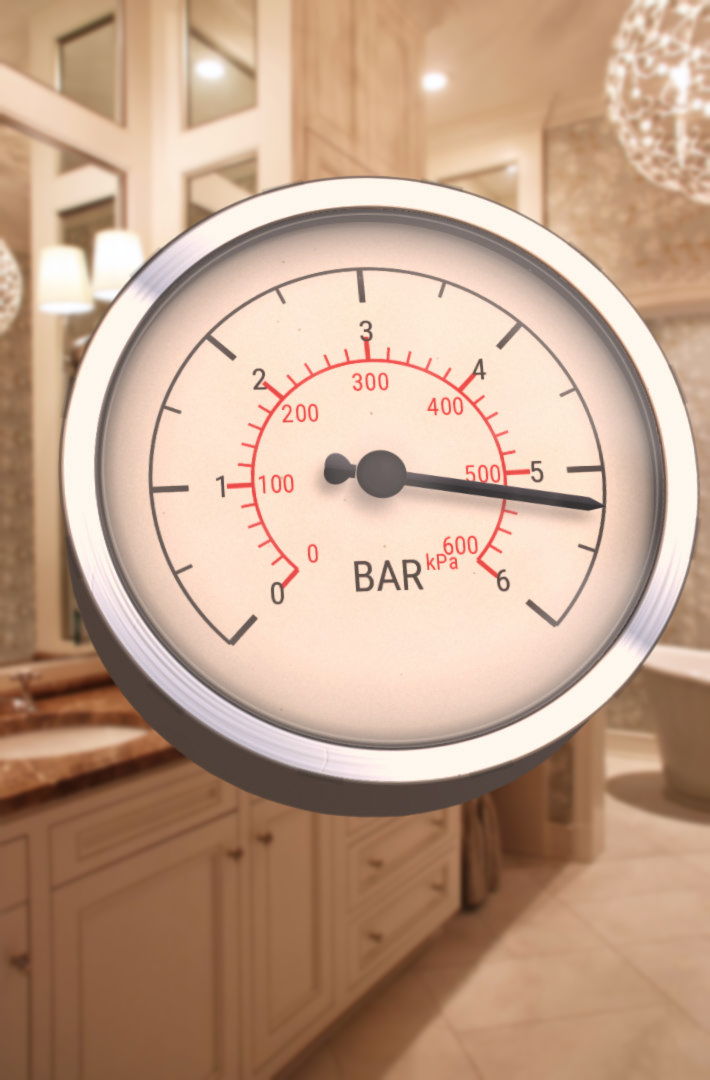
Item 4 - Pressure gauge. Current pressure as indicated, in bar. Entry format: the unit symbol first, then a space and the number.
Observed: bar 5.25
